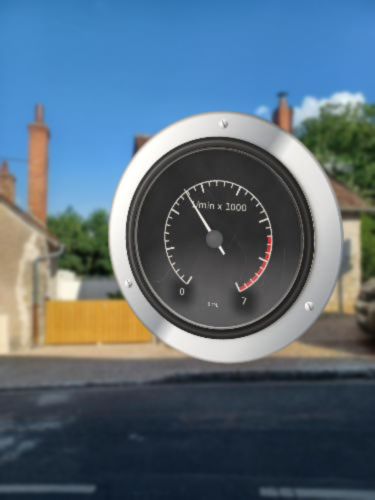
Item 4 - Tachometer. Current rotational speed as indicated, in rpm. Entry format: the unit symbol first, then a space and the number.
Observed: rpm 2600
